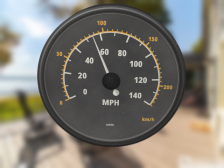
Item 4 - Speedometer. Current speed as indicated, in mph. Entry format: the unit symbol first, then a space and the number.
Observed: mph 55
